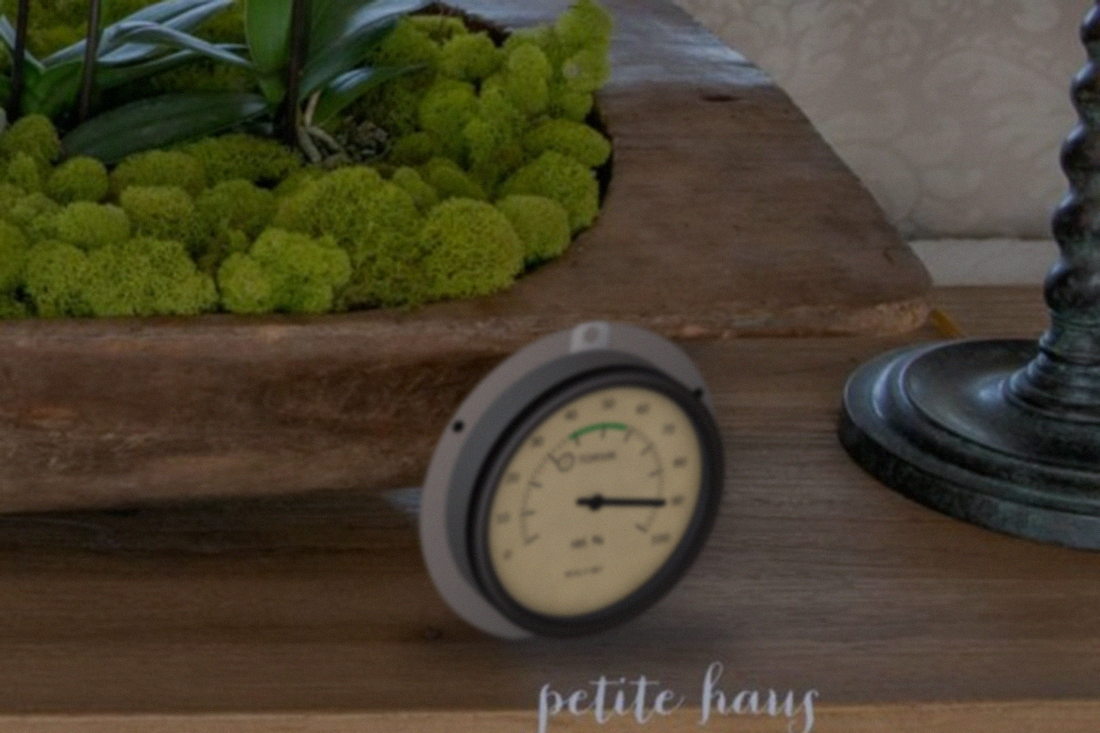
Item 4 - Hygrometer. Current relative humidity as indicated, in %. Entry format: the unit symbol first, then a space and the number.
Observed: % 90
